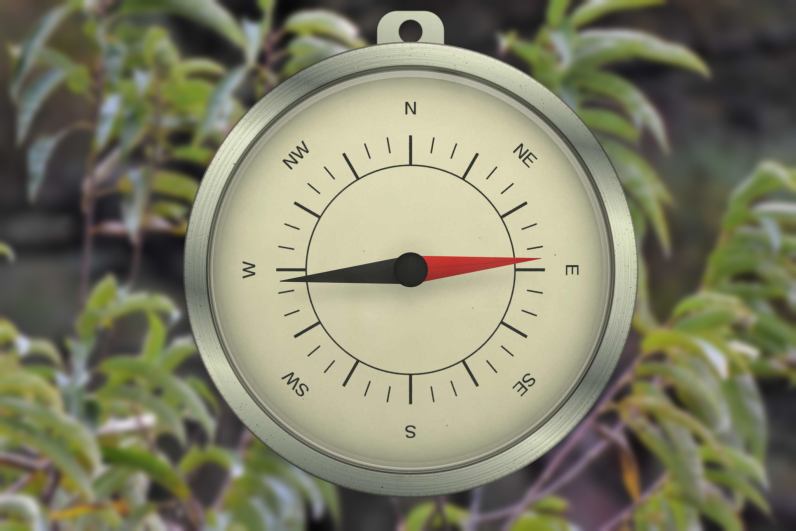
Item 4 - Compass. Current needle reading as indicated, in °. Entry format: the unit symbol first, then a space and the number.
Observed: ° 85
